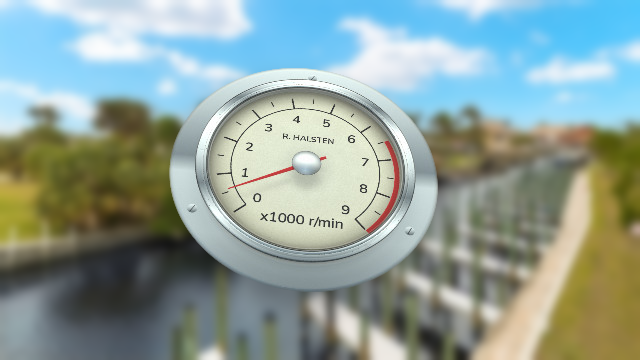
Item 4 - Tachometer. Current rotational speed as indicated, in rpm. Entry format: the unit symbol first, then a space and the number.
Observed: rpm 500
